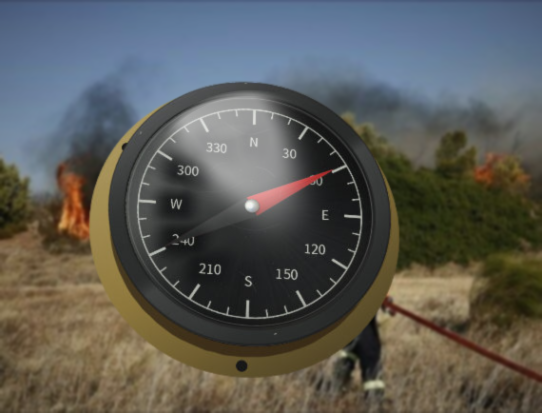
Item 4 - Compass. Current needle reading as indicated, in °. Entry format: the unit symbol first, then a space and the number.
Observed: ° 60
